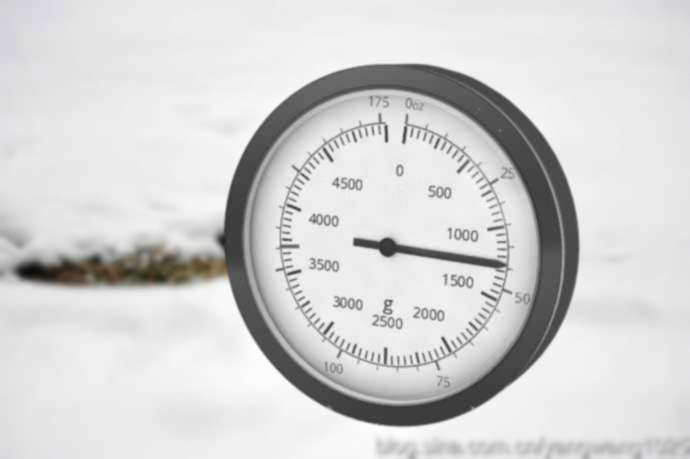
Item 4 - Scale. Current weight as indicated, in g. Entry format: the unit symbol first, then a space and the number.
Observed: g 1250
